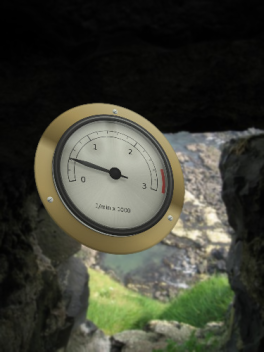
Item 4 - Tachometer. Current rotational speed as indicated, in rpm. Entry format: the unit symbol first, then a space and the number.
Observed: rpm 400
